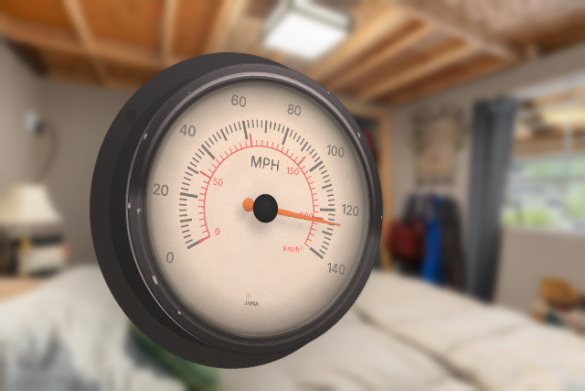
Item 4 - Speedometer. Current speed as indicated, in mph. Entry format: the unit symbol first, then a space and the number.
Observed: mph 126
